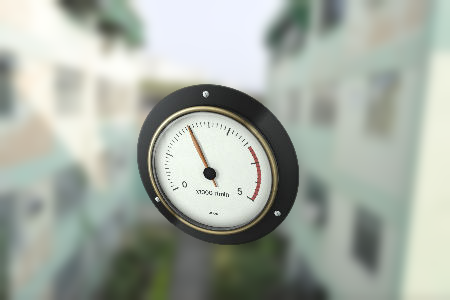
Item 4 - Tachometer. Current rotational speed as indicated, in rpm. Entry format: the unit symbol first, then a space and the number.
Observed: rpm 2000
